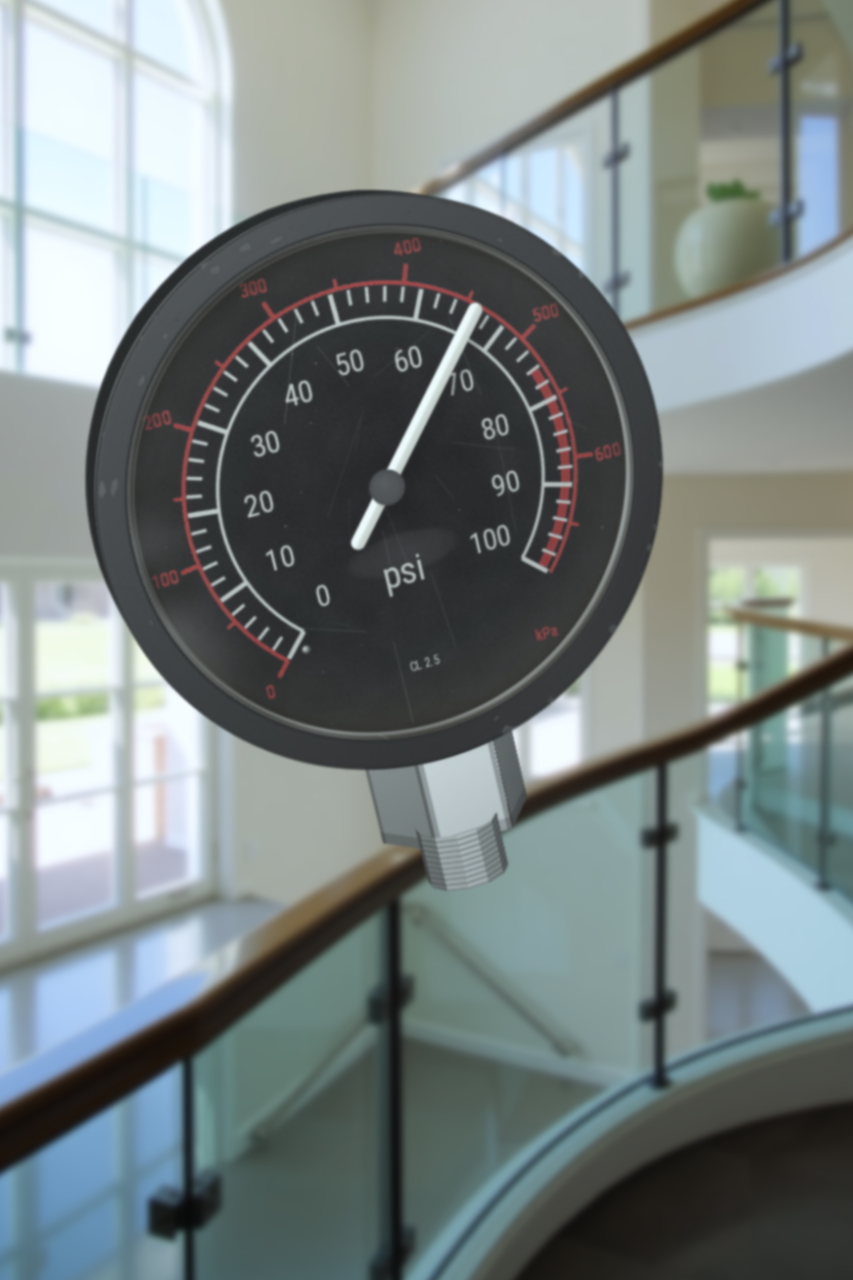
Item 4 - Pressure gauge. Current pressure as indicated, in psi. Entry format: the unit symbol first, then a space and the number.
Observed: psi 66
